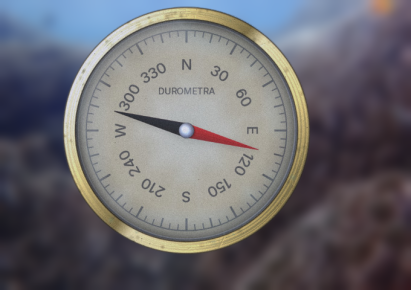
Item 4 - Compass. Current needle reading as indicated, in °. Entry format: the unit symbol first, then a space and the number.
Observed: ° 105
